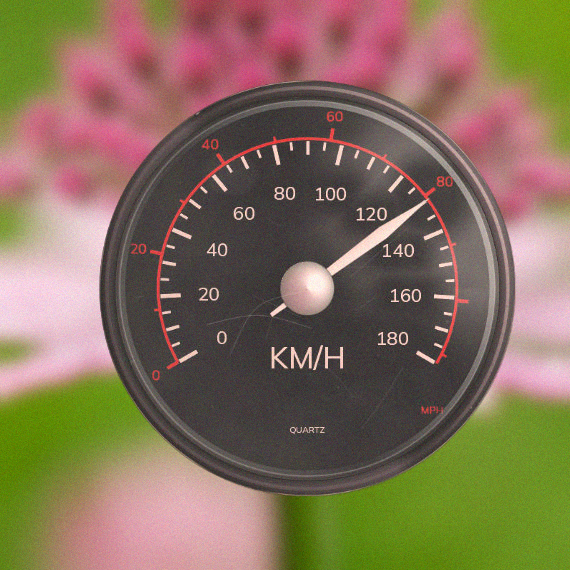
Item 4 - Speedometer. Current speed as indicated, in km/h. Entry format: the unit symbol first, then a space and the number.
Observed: km/h 130
